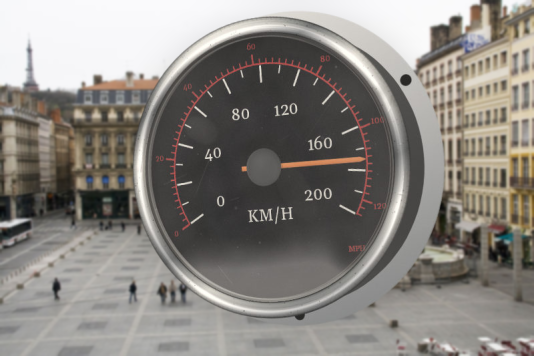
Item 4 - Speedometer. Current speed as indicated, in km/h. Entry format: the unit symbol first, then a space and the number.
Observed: km/h 175
